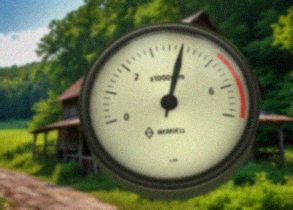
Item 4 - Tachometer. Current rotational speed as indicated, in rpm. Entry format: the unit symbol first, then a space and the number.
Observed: rpm 4000
